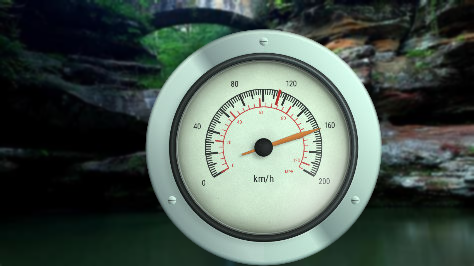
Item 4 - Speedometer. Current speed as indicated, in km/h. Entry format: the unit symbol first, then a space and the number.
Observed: km/h 160
